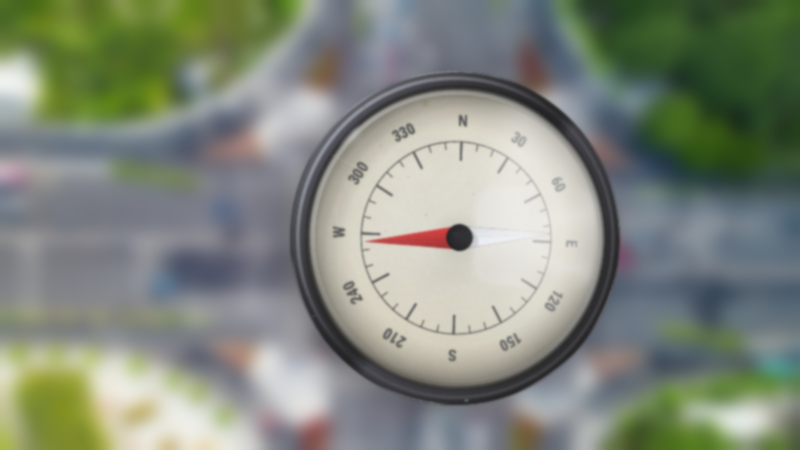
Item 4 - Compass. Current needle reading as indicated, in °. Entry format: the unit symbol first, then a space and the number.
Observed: ° 265
